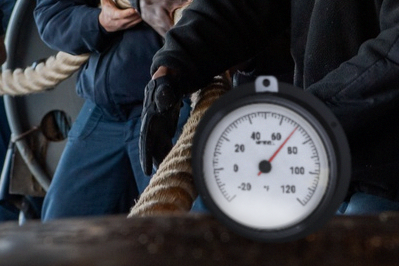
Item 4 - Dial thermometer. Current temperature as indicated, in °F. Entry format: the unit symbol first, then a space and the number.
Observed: °F 70
